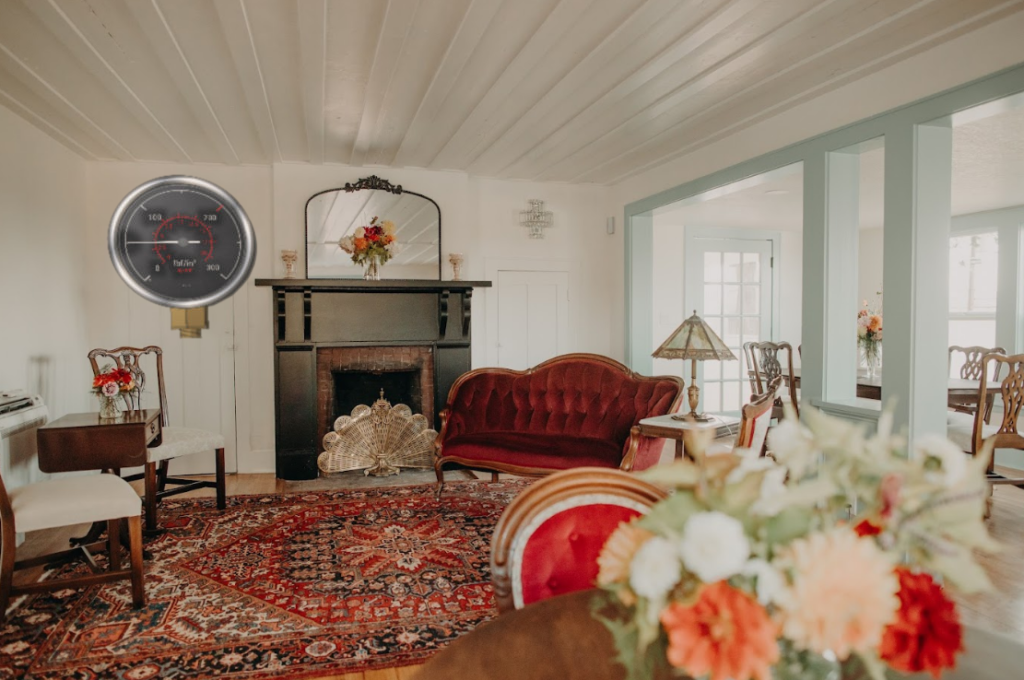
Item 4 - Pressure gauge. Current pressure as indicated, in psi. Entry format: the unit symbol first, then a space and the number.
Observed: psi 50
